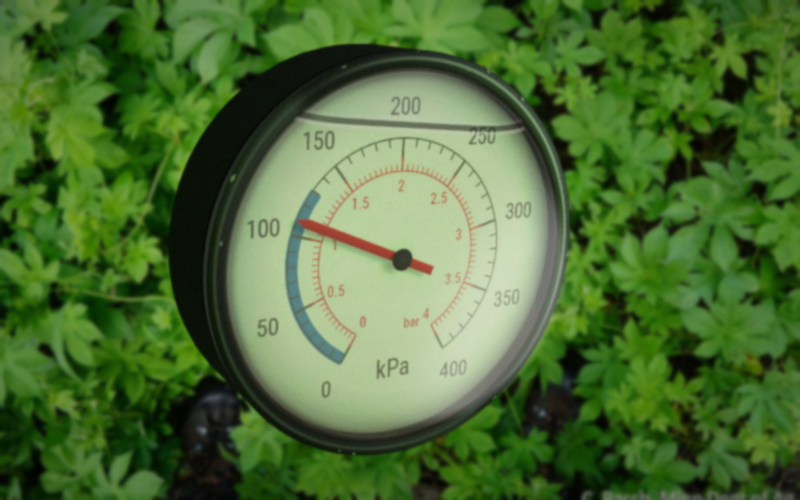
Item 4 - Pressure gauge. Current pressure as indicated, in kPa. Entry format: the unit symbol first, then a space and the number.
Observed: kPa 110
